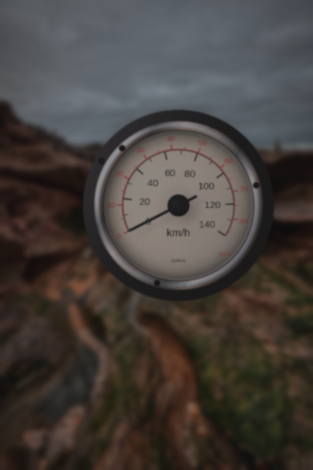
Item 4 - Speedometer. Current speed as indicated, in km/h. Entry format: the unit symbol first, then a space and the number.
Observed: km/h 0
